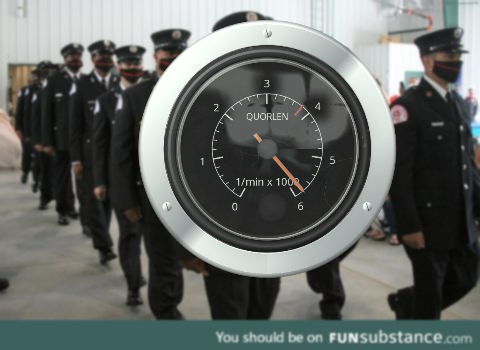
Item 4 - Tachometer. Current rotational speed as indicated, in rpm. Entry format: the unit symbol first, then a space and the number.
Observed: rpm 5800
